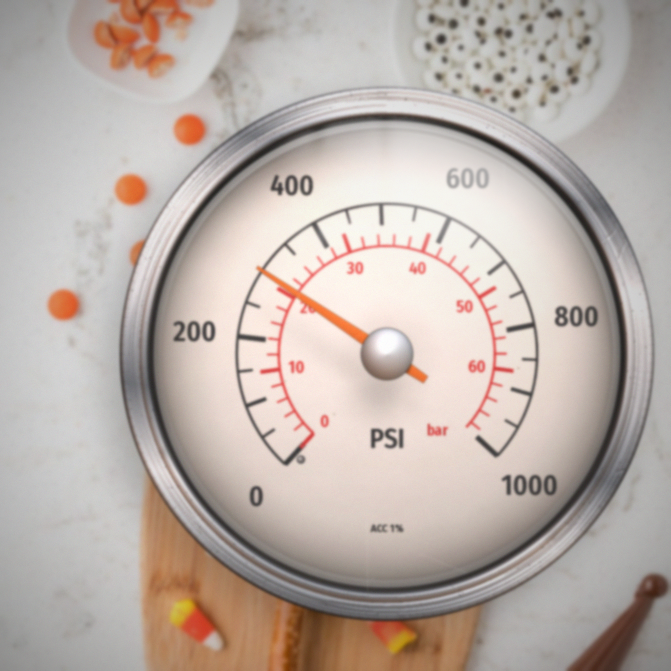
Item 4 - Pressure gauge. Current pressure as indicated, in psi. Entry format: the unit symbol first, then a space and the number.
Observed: psi 300
